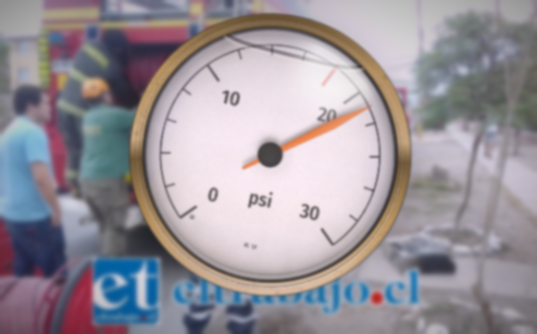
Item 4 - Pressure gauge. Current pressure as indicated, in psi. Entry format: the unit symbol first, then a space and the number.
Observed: psi 21
